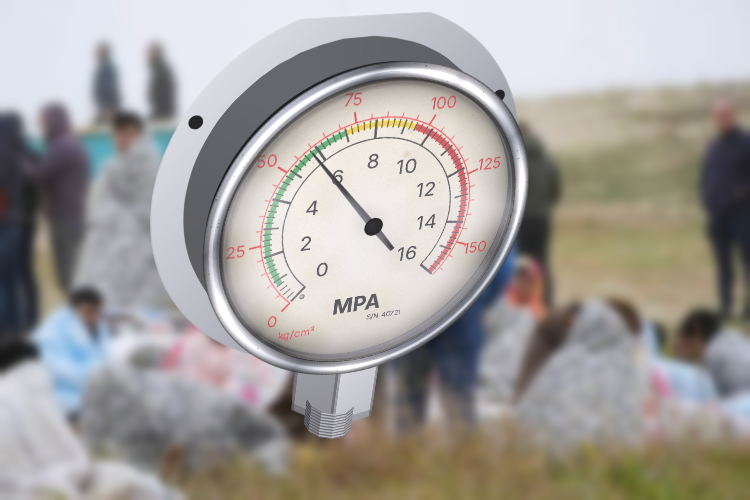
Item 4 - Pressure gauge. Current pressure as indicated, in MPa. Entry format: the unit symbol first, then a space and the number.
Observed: MPa 5.8
